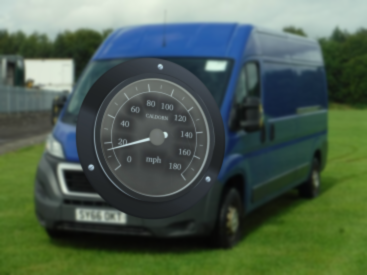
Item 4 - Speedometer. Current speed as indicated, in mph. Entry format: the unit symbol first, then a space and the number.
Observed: mph 15
